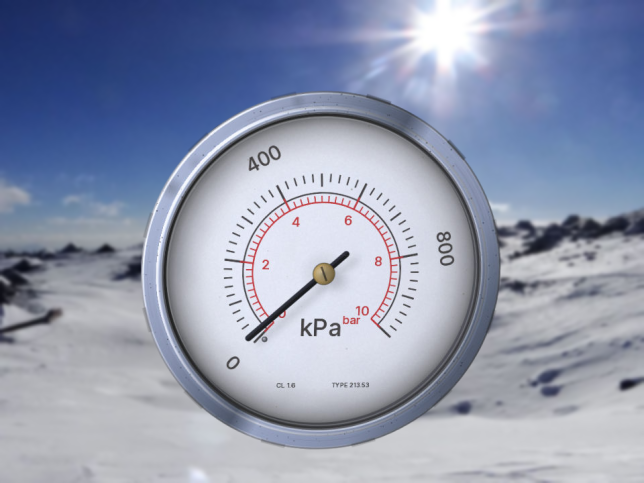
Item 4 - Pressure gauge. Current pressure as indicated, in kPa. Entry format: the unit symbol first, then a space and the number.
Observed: kPa 20
